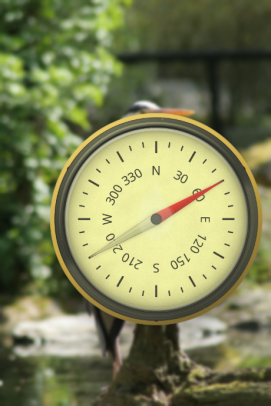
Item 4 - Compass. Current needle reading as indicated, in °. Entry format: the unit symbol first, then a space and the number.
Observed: ° 60
